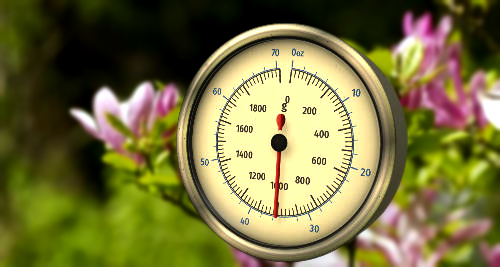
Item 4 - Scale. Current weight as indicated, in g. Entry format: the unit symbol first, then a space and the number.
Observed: g 1000
